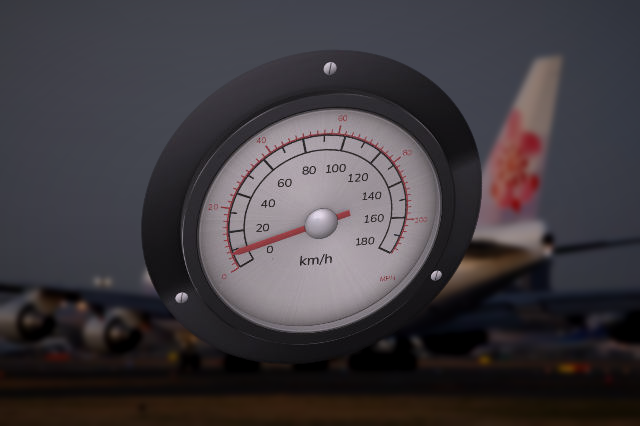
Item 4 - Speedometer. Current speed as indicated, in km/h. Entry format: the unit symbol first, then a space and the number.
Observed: km/h 10
